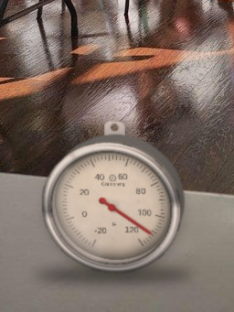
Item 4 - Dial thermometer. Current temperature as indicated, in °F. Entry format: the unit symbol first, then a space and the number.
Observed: °F 110
